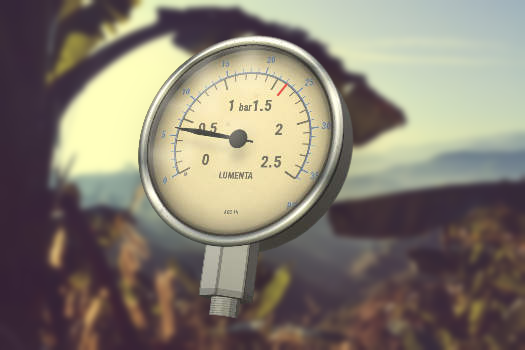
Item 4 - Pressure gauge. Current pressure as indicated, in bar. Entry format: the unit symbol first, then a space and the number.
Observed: bar 0.4
